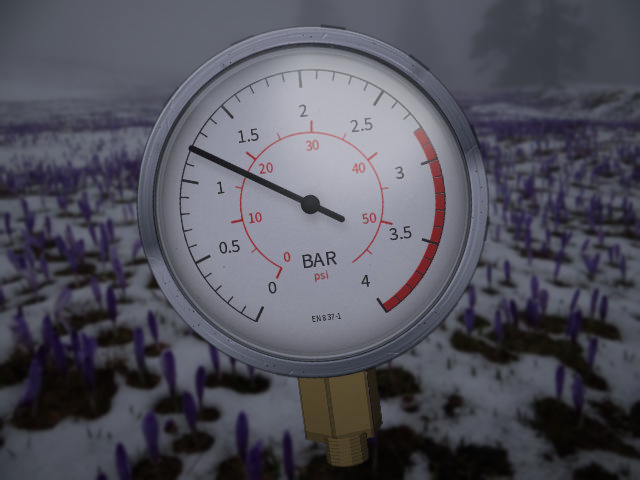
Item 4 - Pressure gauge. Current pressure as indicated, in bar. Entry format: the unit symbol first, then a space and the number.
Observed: bar 1.2
